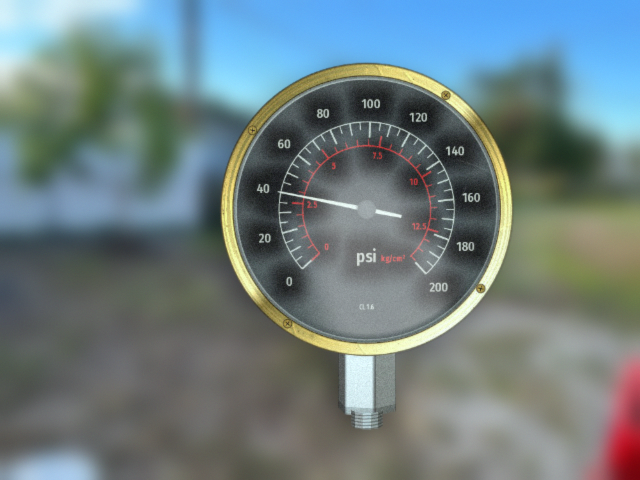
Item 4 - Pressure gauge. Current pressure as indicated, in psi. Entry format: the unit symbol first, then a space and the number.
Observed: psi 40
